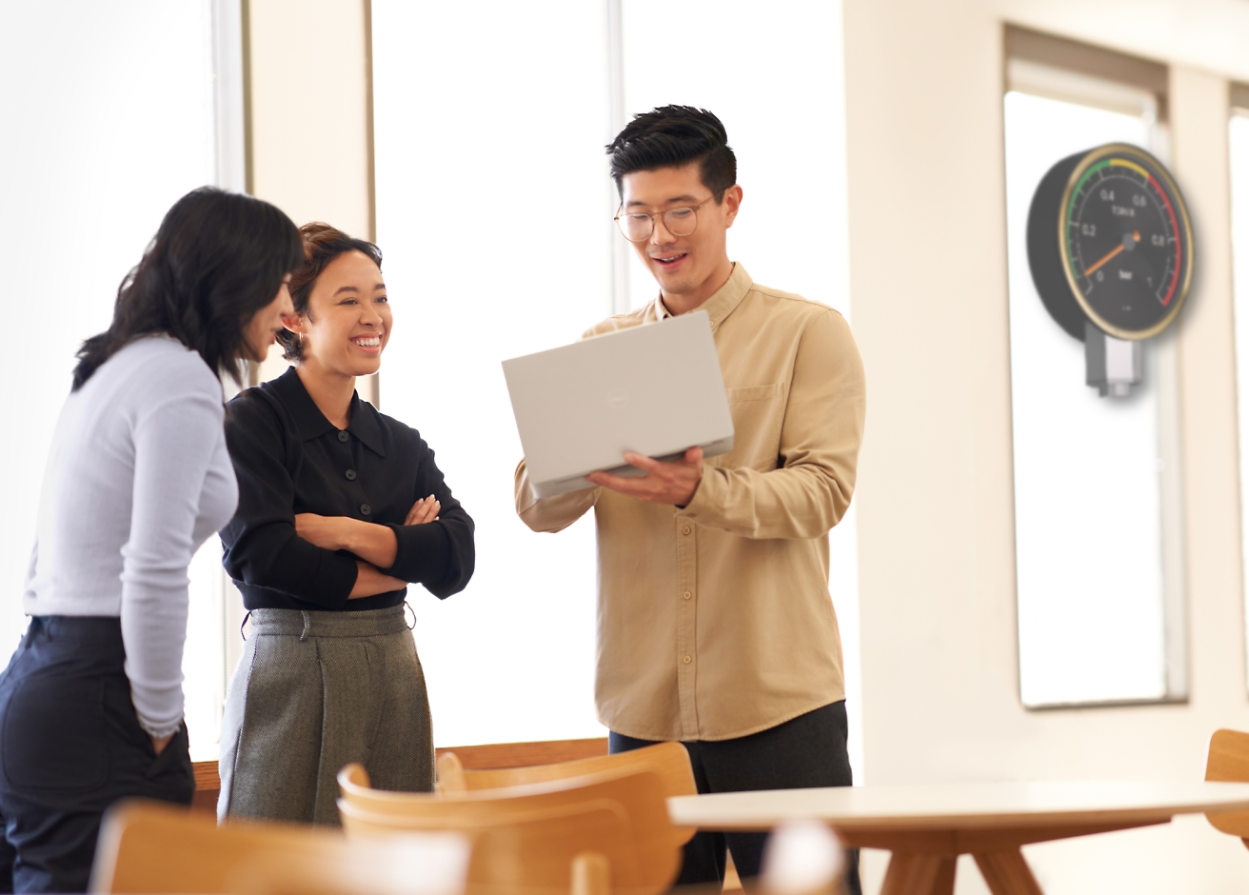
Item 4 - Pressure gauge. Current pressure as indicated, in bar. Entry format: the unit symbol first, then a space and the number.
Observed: bar 0.05
